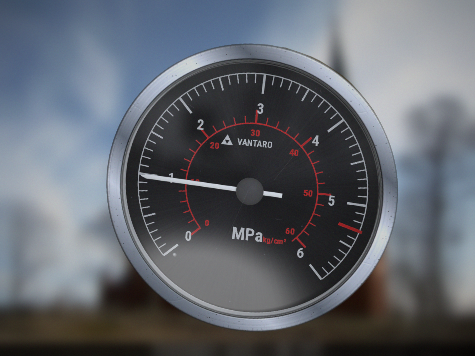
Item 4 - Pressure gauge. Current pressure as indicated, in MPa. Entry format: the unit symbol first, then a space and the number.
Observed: MPa 1
